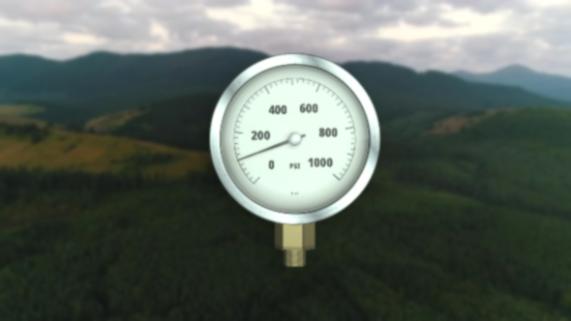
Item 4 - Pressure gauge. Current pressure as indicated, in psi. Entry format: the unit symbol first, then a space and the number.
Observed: psi 100
